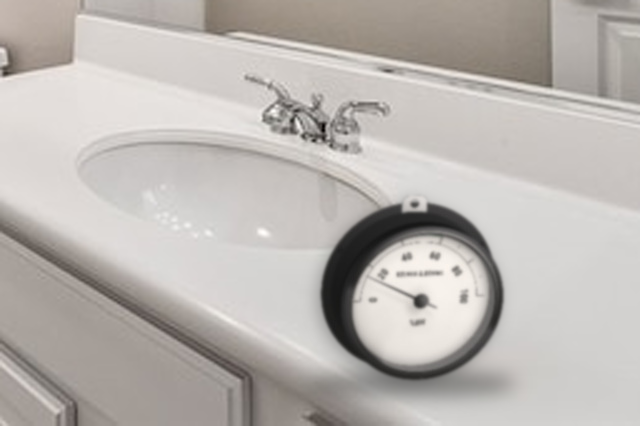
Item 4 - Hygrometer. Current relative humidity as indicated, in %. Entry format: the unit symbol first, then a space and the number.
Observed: % 15
